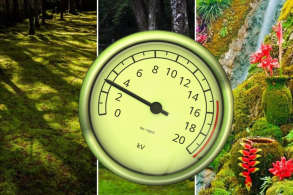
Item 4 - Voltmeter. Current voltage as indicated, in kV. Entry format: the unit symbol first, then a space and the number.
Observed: kV 3
